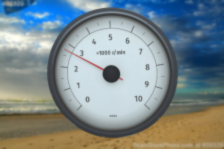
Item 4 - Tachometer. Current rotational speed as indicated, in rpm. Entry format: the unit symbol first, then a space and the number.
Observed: rpm 2750
